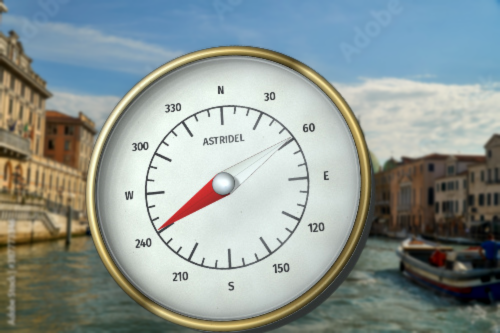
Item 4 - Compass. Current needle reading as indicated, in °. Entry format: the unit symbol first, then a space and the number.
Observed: ° 240
